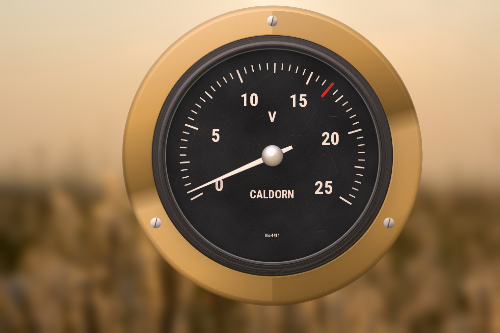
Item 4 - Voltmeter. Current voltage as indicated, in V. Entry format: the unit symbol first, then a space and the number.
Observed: V 0.5
